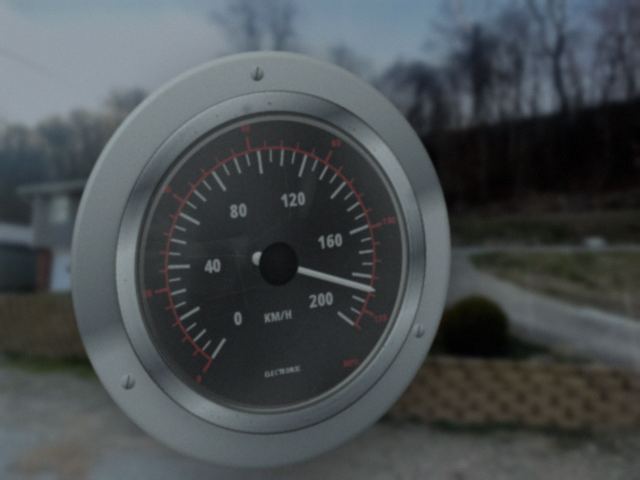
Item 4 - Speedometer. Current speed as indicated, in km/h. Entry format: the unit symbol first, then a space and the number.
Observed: km/h 185
